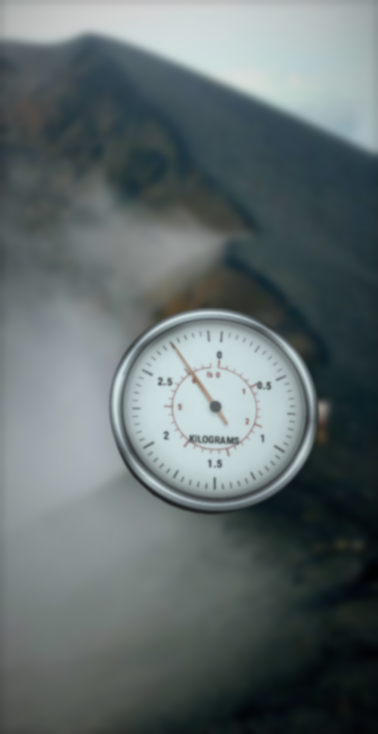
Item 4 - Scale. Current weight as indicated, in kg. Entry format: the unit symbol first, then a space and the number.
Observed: kg 2.75
